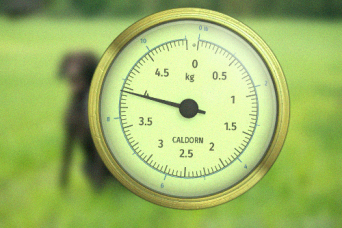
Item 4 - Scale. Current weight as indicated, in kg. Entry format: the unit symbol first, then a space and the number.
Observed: kg 3.95
